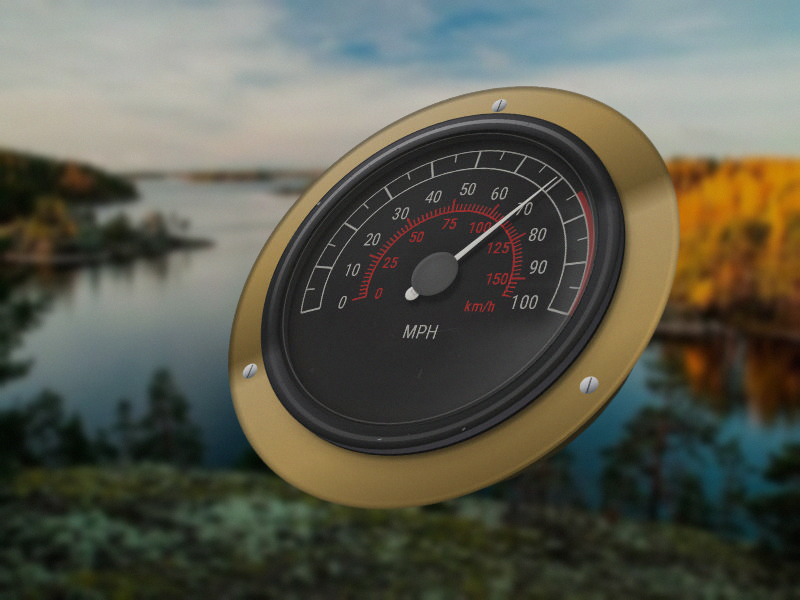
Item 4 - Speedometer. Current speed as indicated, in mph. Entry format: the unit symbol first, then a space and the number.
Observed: mph 70
